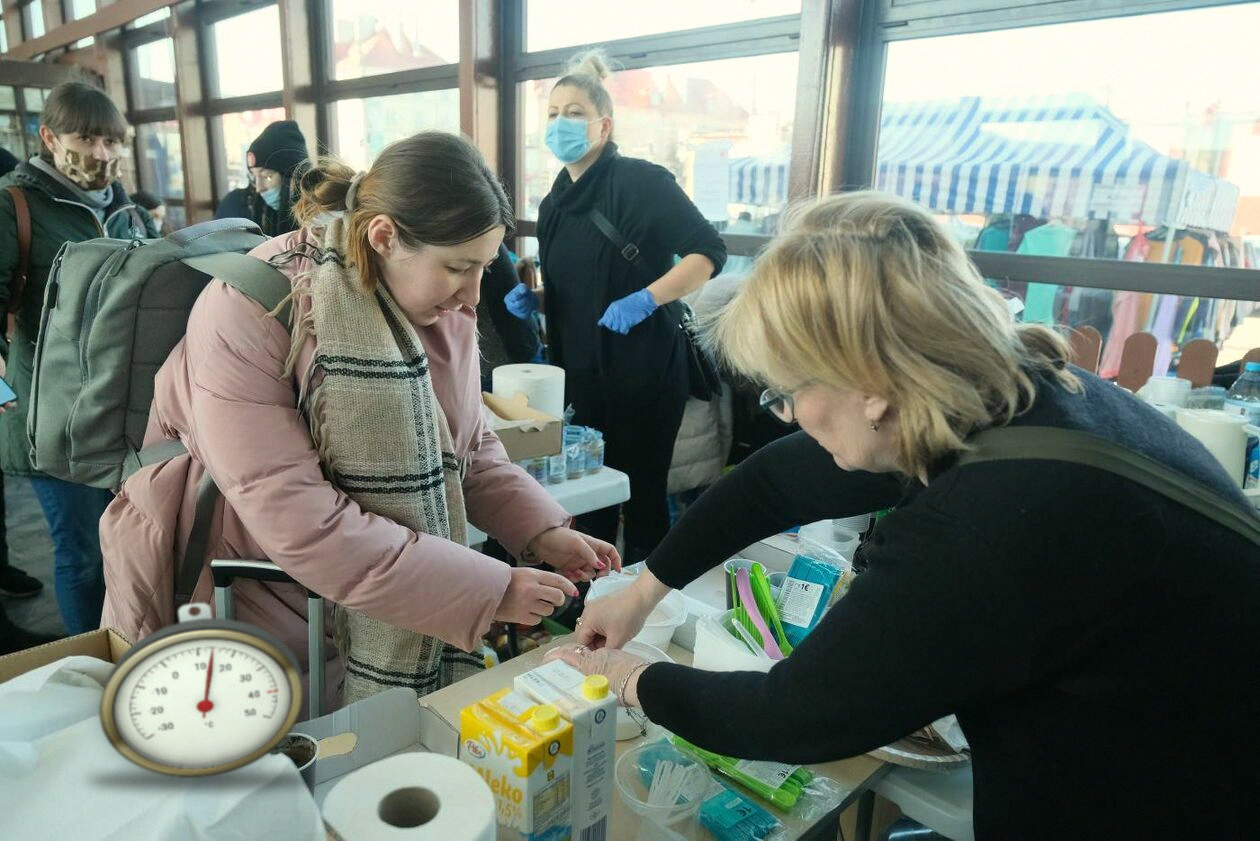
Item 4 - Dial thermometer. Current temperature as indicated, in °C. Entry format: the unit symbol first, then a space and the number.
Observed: °C 14
